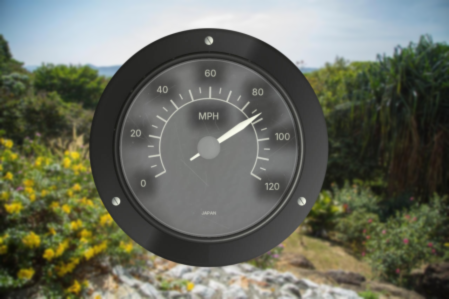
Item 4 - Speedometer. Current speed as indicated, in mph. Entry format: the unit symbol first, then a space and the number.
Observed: mph 87.5
